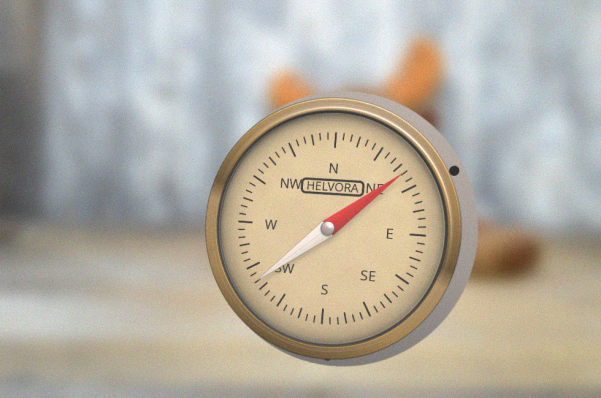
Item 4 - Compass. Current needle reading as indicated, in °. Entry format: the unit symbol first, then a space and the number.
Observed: ° 50
